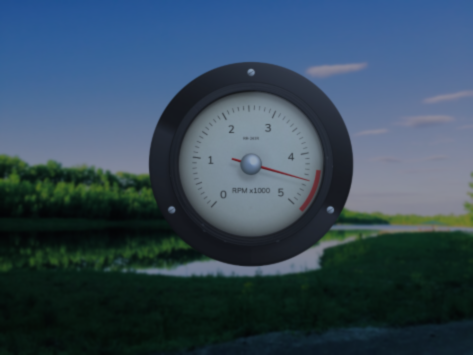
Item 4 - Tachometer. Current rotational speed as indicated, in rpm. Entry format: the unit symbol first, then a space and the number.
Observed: rpm 4500
